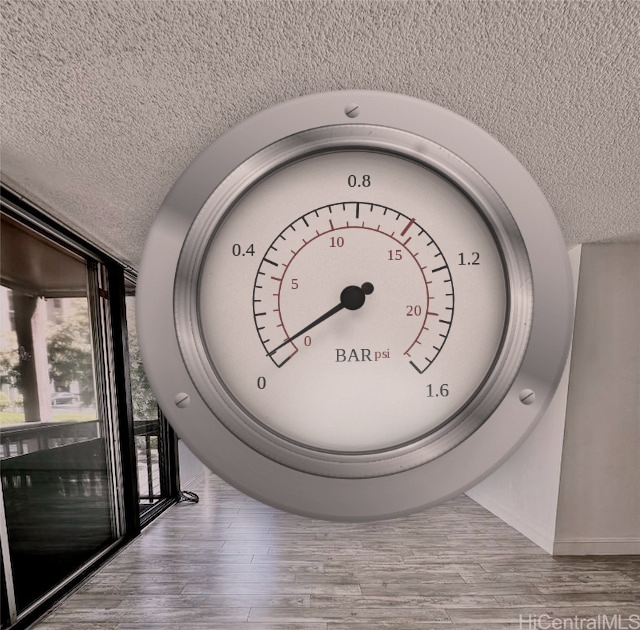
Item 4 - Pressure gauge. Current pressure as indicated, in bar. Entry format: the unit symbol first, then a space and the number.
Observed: bar 0.05
